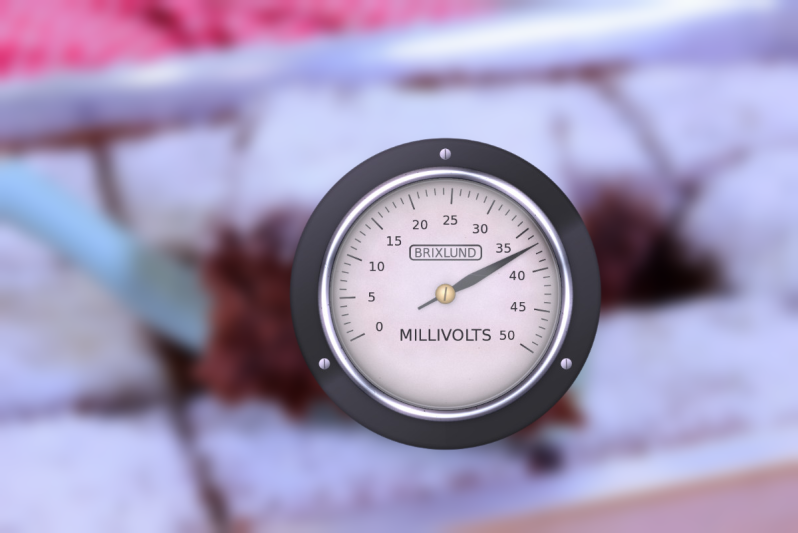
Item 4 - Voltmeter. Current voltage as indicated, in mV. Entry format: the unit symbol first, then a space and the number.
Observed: mV 37
